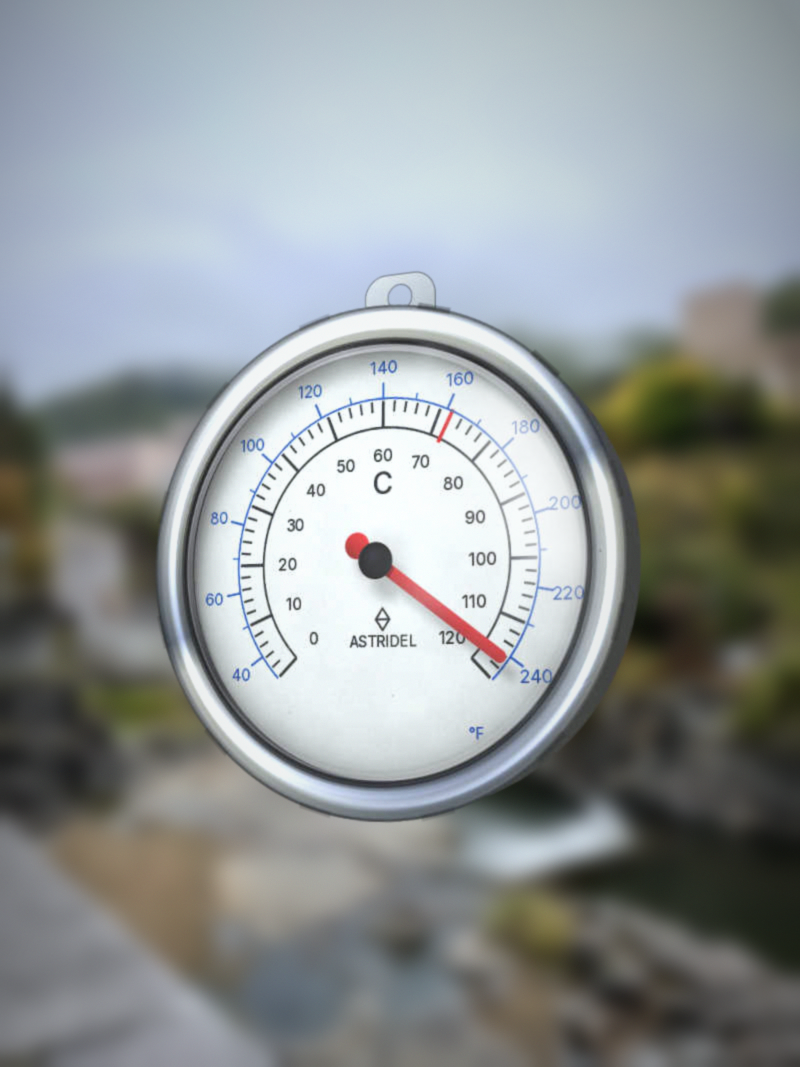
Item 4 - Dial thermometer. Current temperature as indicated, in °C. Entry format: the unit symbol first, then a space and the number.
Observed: °C 116
